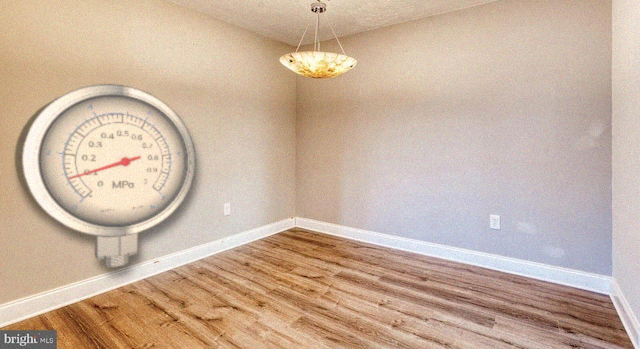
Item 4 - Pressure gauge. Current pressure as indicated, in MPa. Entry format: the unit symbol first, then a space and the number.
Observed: MPa 0.1
